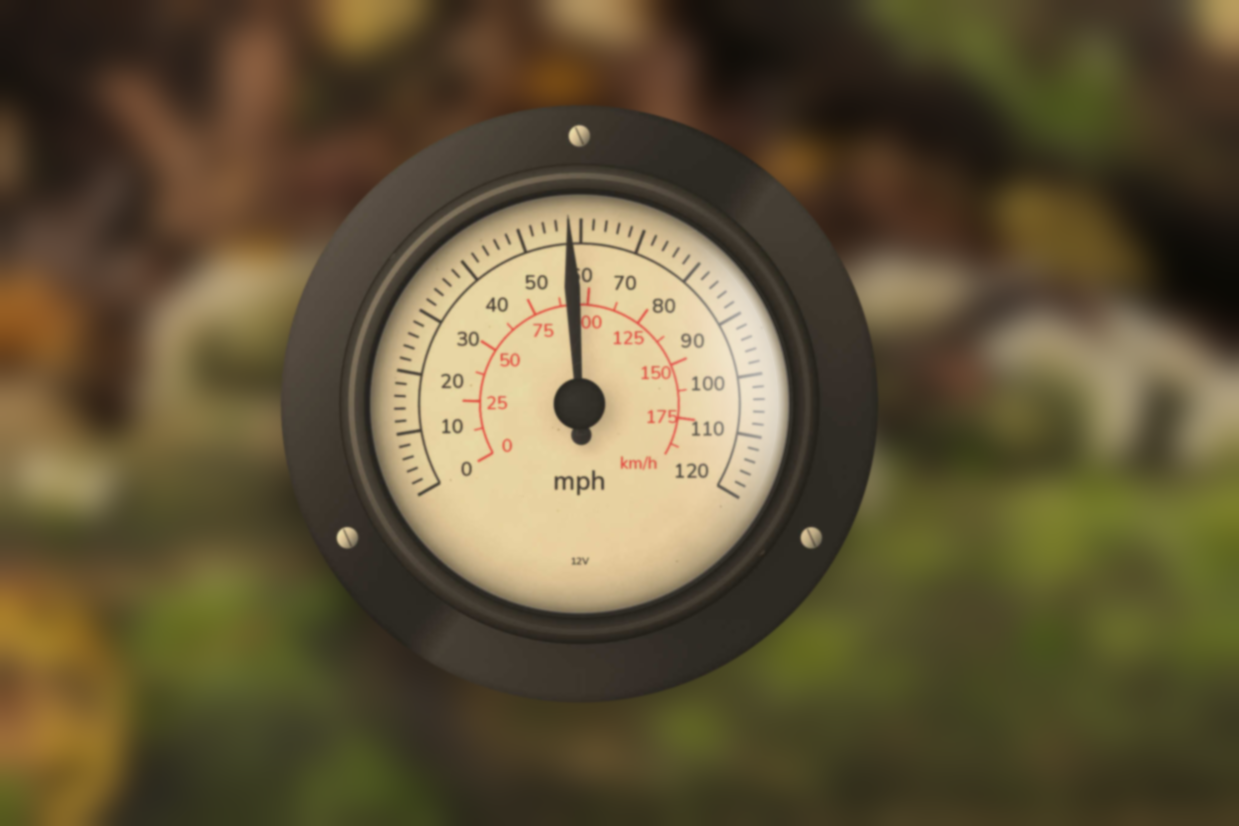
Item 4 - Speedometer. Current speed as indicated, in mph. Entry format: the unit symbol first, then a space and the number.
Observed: mph 58
